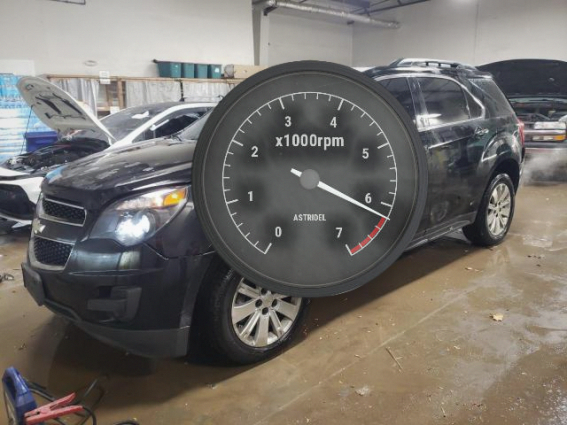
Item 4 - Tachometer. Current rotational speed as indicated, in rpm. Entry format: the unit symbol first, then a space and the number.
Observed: rpm 6200
